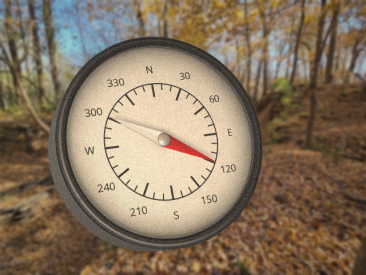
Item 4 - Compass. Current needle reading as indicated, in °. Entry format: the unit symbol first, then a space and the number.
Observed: ° 120
